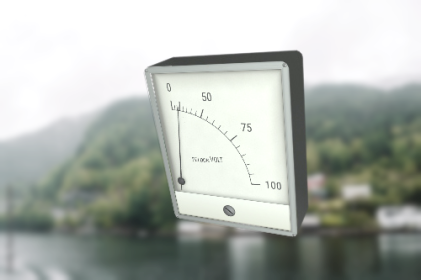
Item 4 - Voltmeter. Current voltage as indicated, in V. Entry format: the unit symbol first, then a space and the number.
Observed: V 25
